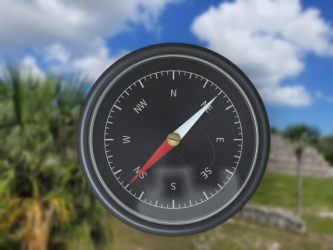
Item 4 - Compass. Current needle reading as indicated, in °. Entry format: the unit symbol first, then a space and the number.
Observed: ° 225
